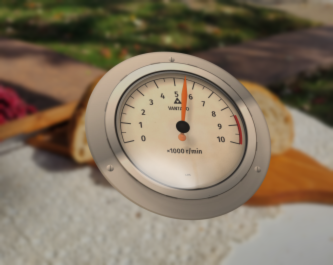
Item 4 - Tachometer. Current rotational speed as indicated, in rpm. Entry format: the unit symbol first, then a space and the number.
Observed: rpm 5500
